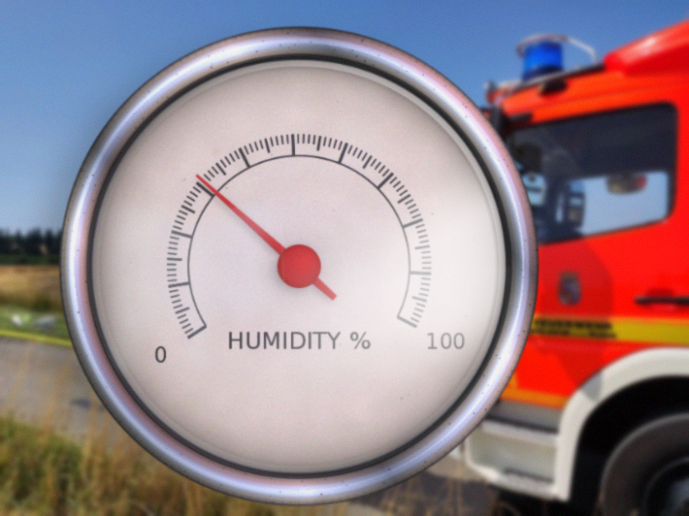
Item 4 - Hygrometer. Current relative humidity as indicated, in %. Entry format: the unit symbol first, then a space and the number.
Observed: % 31
